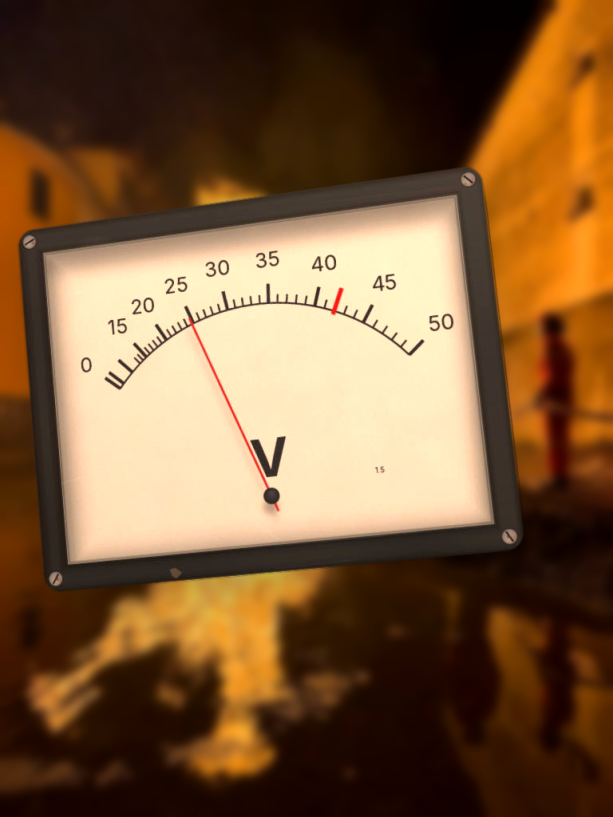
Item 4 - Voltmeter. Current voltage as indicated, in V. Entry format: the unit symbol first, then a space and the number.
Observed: V 25
